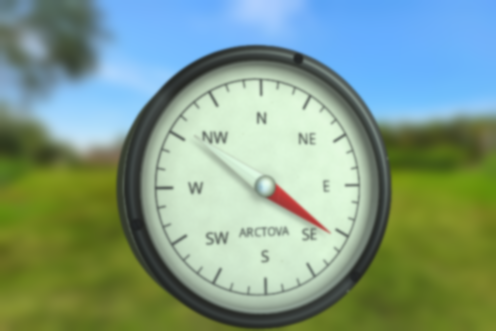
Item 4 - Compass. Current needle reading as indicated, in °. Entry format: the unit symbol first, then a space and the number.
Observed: ° 125
